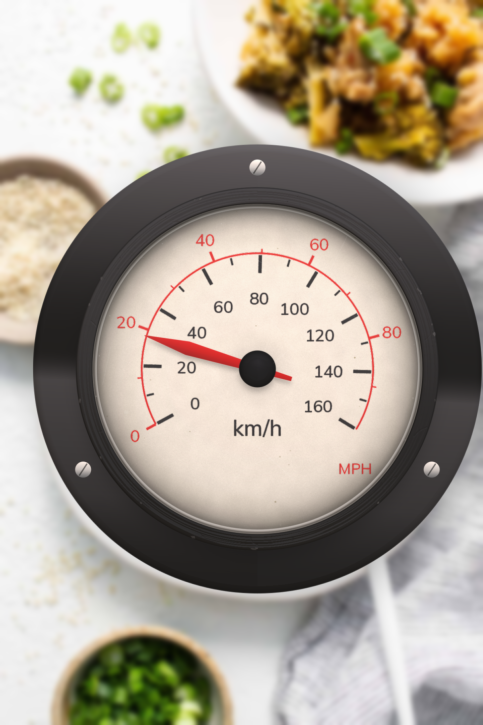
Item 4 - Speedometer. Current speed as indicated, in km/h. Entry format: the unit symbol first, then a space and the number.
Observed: km/h 30
